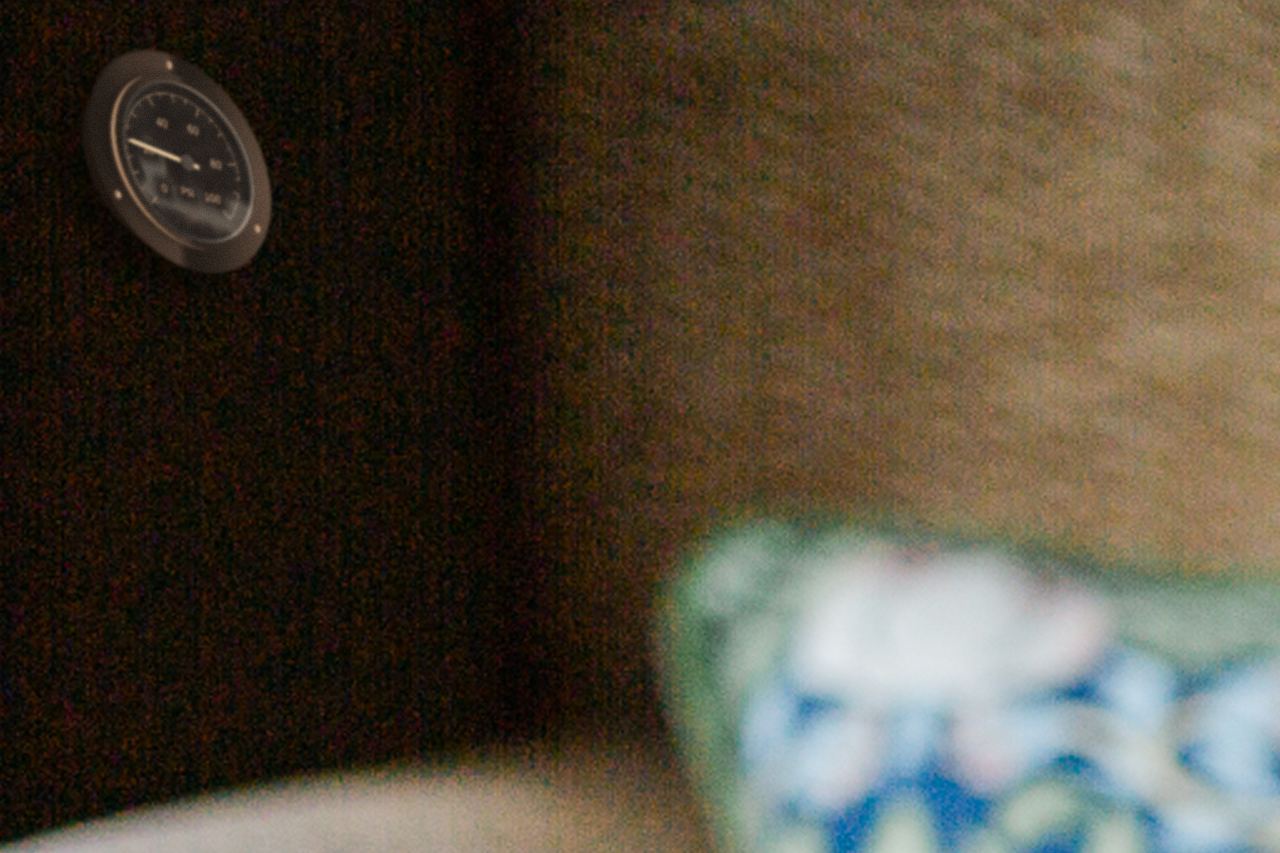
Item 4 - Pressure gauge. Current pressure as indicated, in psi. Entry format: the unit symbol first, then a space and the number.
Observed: psi 20
